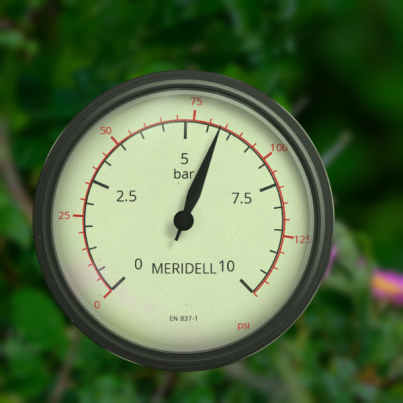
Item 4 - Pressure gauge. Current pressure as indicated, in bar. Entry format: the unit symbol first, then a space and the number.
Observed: bar 5.75
